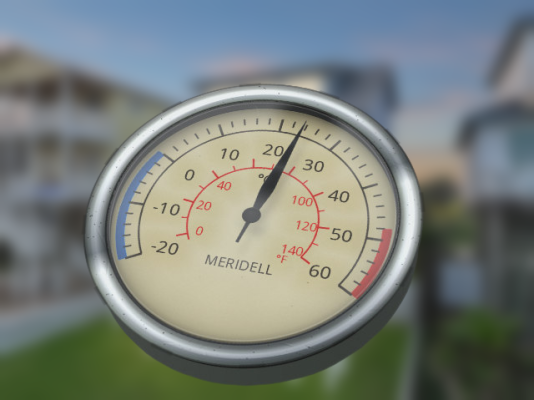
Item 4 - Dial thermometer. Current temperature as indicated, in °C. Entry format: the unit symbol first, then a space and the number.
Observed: °C 24
